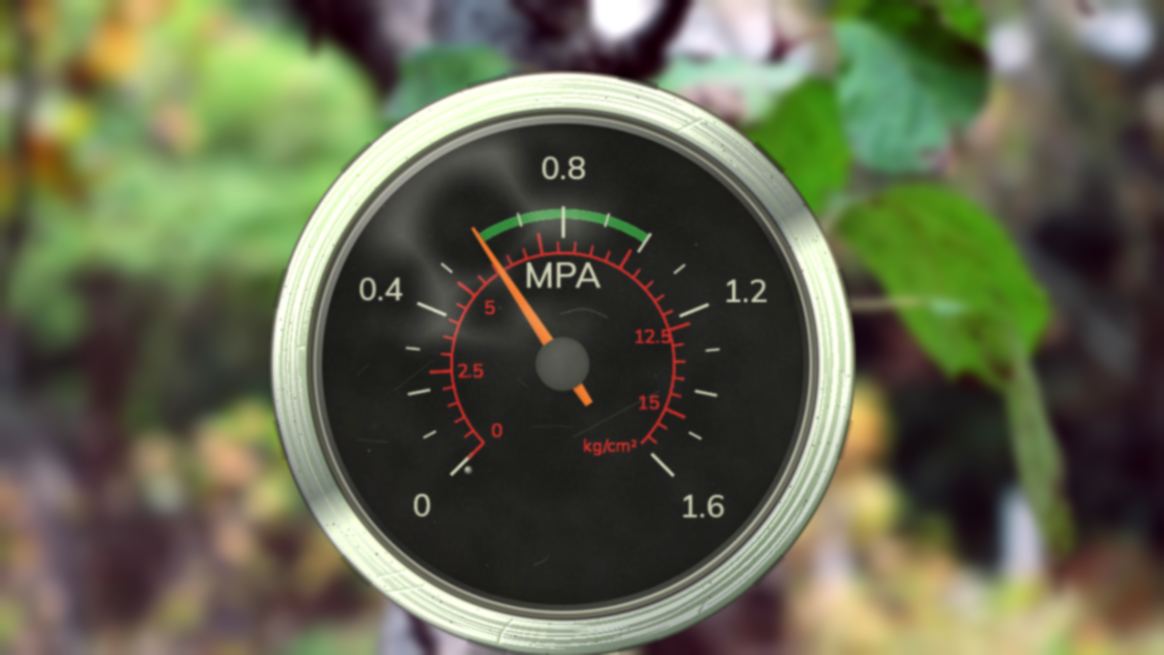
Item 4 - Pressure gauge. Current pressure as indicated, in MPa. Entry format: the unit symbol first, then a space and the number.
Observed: MPa 0.6
